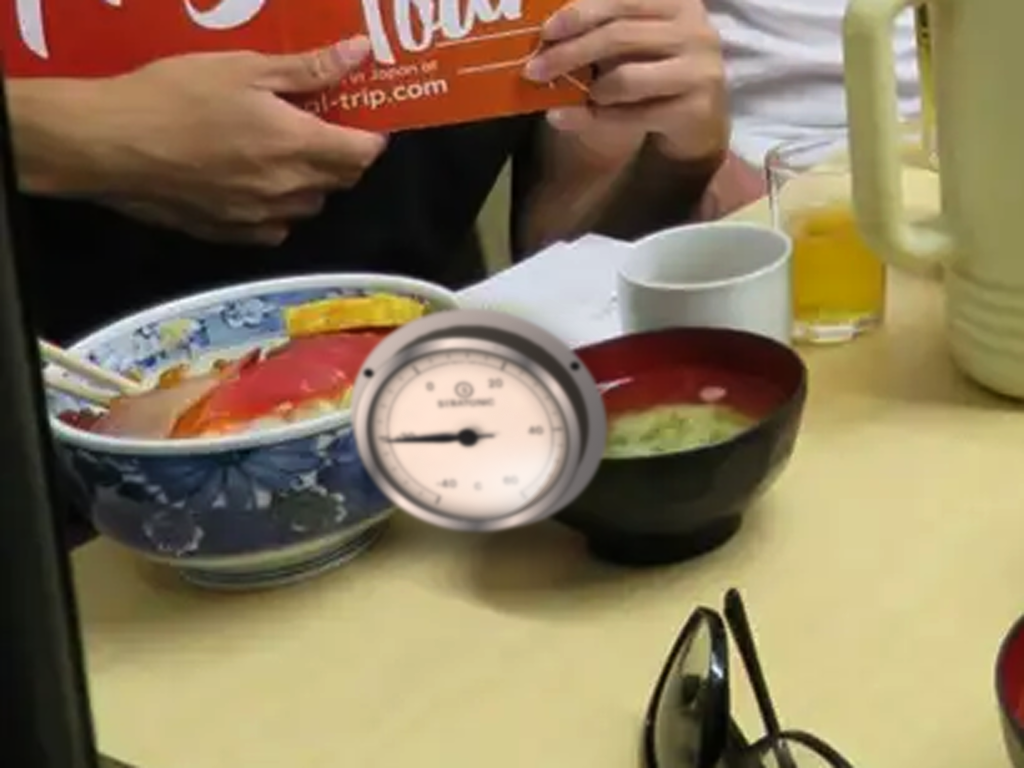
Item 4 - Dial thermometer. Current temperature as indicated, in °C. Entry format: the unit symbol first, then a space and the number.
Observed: °C -20
